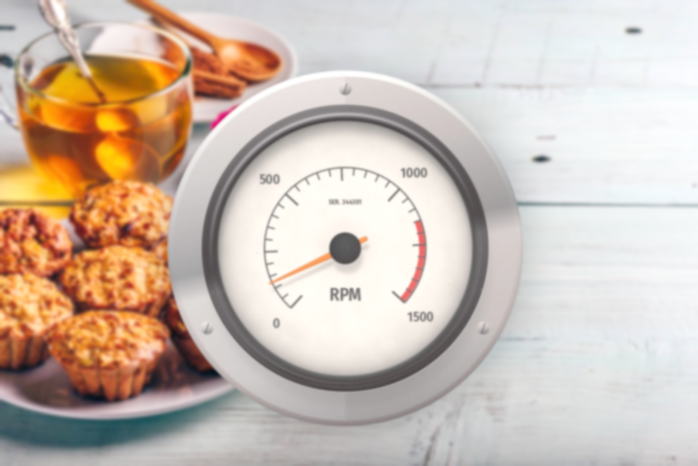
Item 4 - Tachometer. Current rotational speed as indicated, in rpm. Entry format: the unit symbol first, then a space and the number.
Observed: rpm 125
